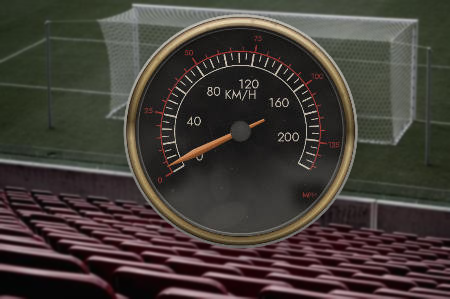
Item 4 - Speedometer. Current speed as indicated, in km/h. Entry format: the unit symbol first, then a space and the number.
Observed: km/h 5
